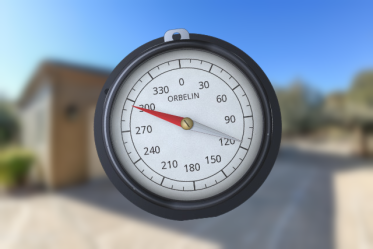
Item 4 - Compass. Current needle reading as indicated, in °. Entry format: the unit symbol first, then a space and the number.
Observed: ° 295
